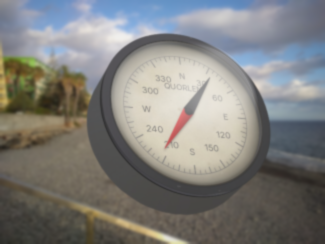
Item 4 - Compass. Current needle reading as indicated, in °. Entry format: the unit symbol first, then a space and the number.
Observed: ° 215
